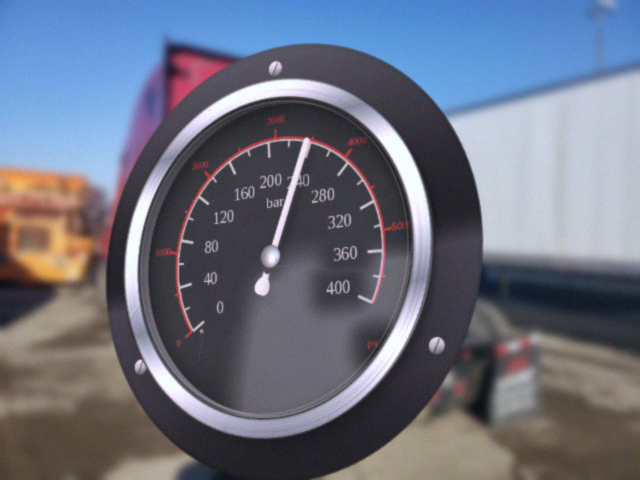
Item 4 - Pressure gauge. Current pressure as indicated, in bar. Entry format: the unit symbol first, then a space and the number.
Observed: bar 240
